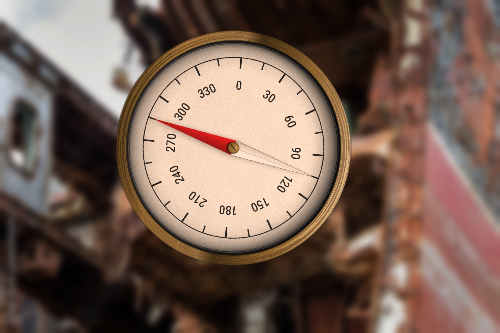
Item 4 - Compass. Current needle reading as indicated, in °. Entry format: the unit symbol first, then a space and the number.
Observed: ° 285
